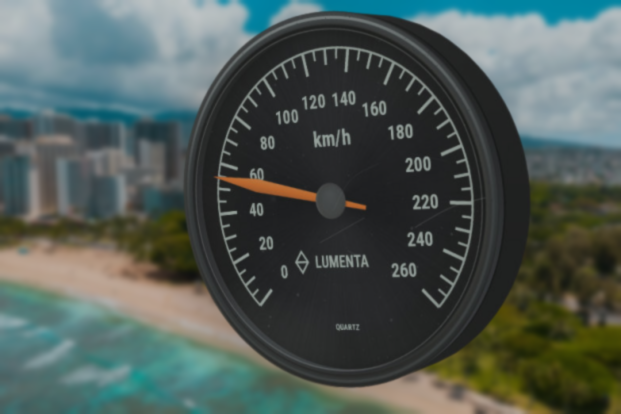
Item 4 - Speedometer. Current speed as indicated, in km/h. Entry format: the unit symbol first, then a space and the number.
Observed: km/h 55
